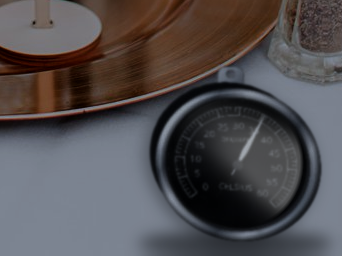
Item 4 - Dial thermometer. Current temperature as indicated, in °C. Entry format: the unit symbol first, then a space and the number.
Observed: °C 35
